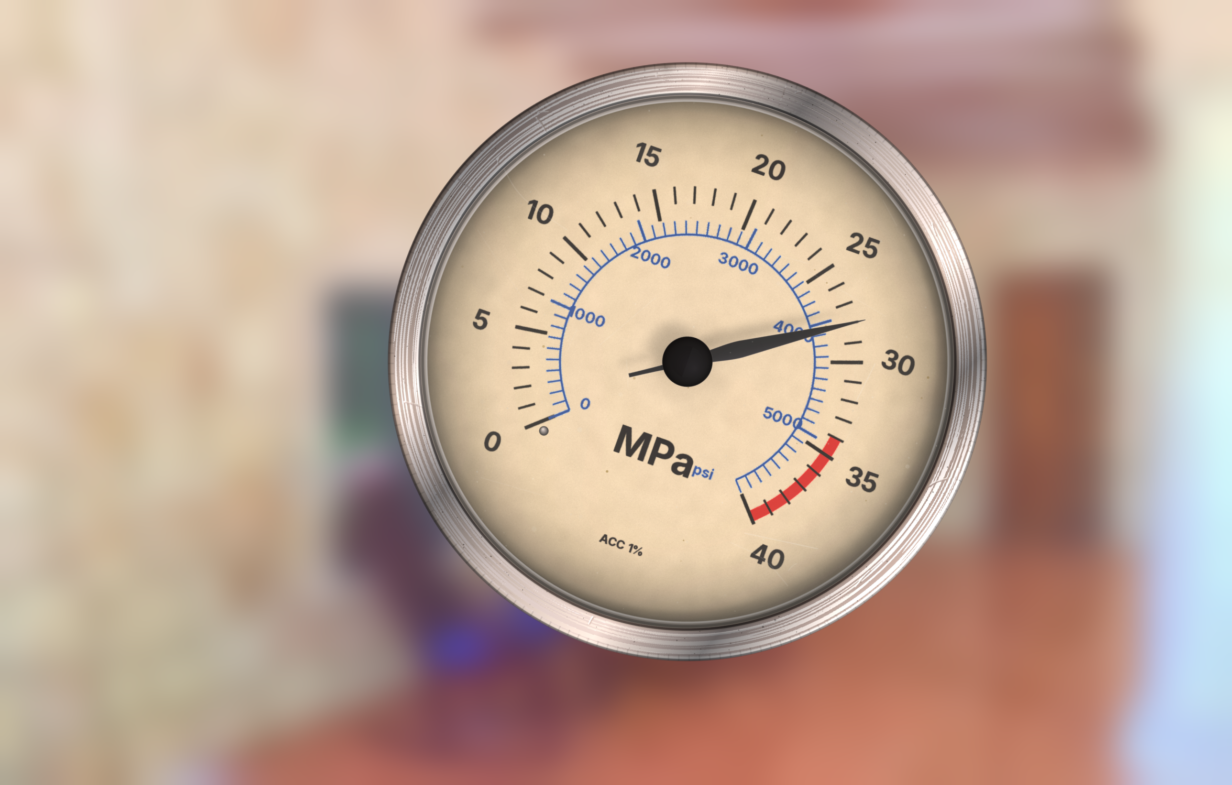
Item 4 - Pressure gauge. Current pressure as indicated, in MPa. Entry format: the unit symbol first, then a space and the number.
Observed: MPa 28
